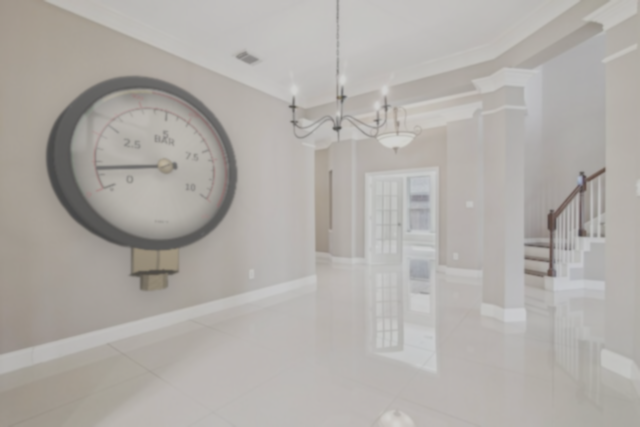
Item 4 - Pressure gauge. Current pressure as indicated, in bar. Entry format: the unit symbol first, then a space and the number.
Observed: bar 0.75
